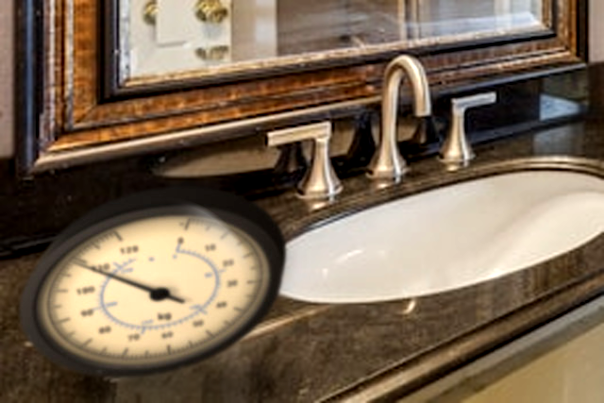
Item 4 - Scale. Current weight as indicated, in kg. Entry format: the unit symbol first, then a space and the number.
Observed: kg 110
